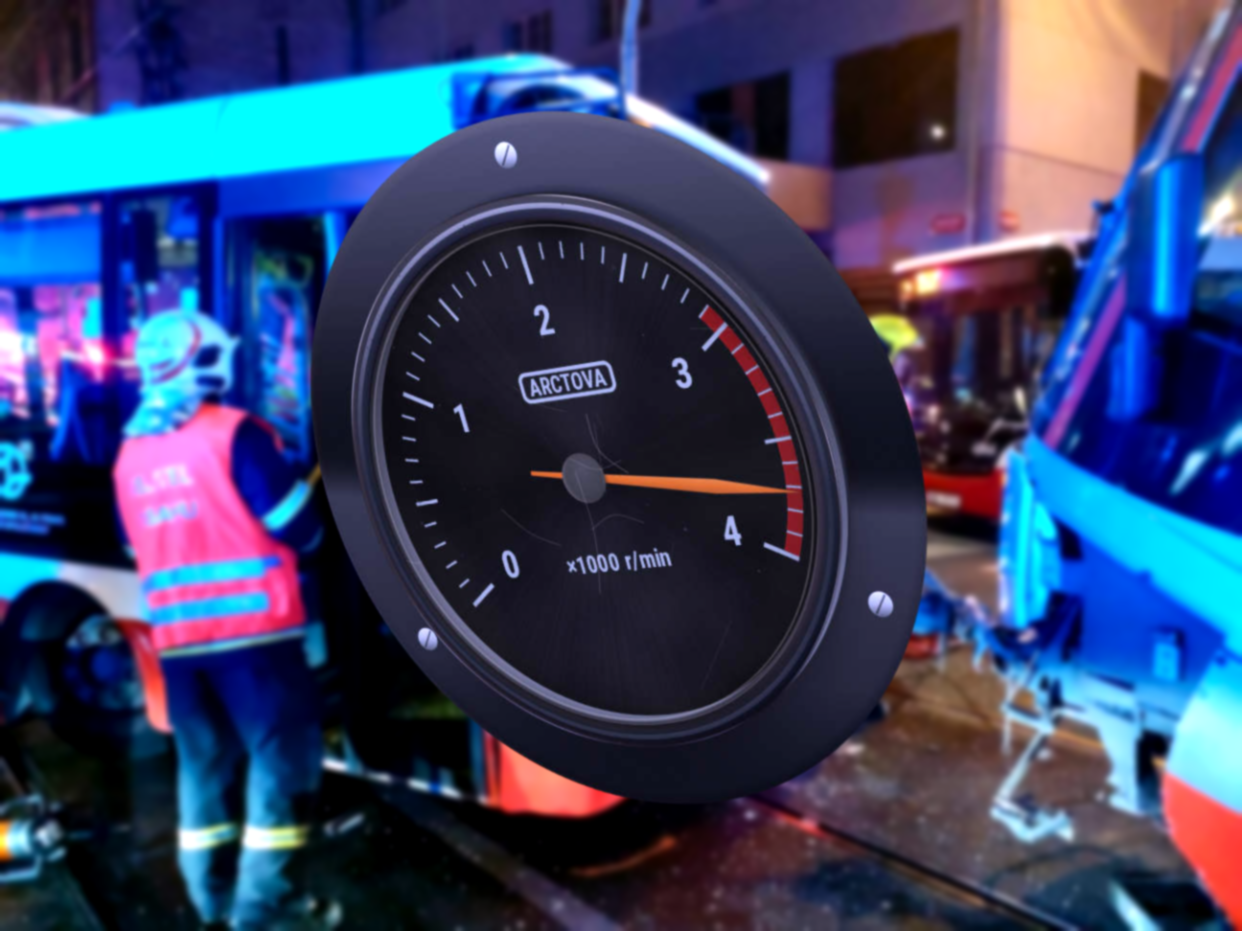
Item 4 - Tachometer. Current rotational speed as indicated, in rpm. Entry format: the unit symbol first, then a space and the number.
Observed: rpm 3700
